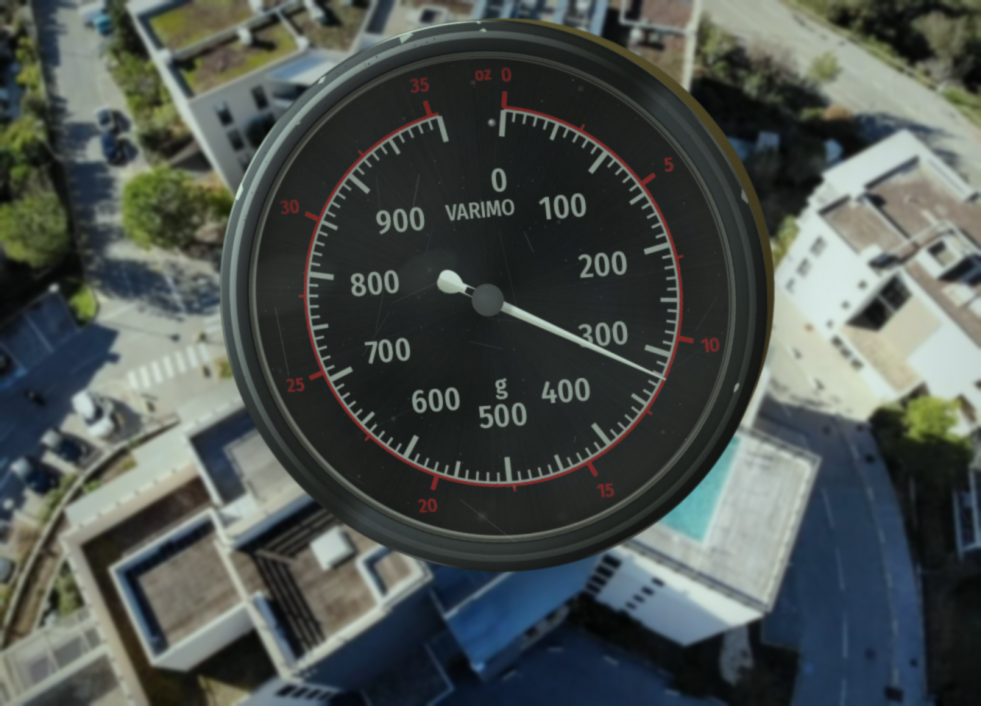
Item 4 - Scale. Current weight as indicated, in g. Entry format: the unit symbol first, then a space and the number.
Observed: g 320
